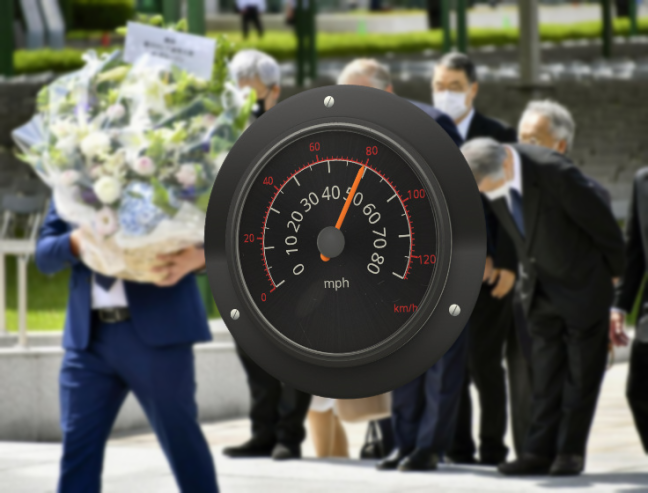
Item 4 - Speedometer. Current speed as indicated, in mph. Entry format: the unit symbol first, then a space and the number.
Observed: mph 50
